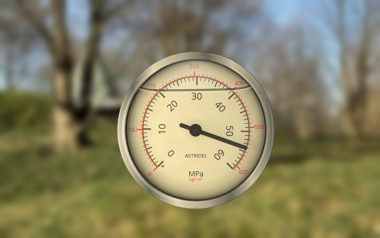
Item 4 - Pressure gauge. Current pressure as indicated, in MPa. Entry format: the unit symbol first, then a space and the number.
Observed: MPa 54
